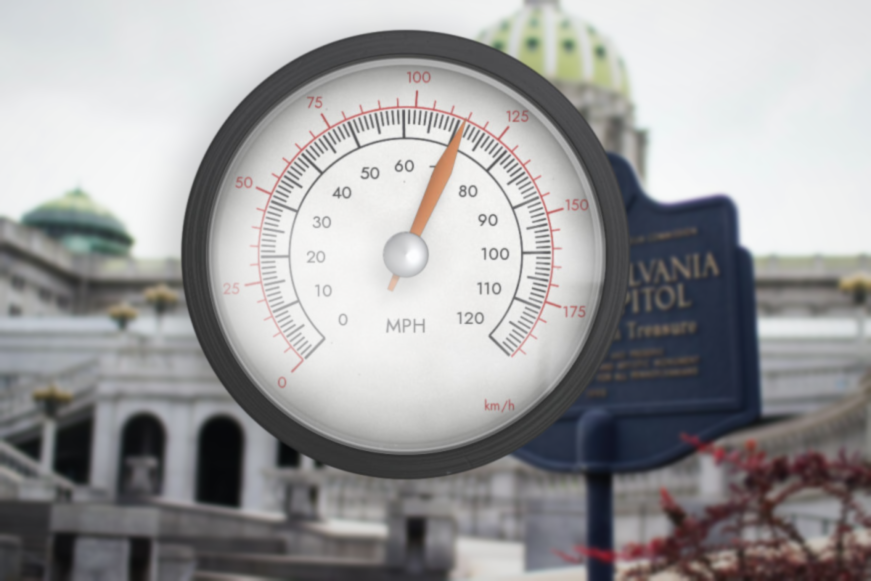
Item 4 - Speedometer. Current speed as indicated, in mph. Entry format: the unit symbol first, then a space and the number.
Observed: mph 71
